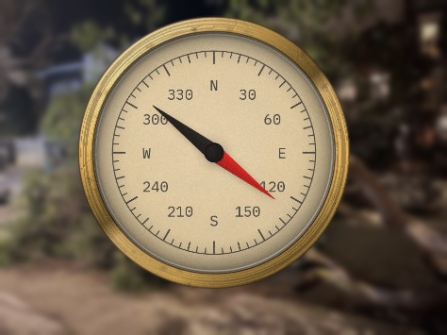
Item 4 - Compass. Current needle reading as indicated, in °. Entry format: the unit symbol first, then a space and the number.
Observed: ° 127.5
